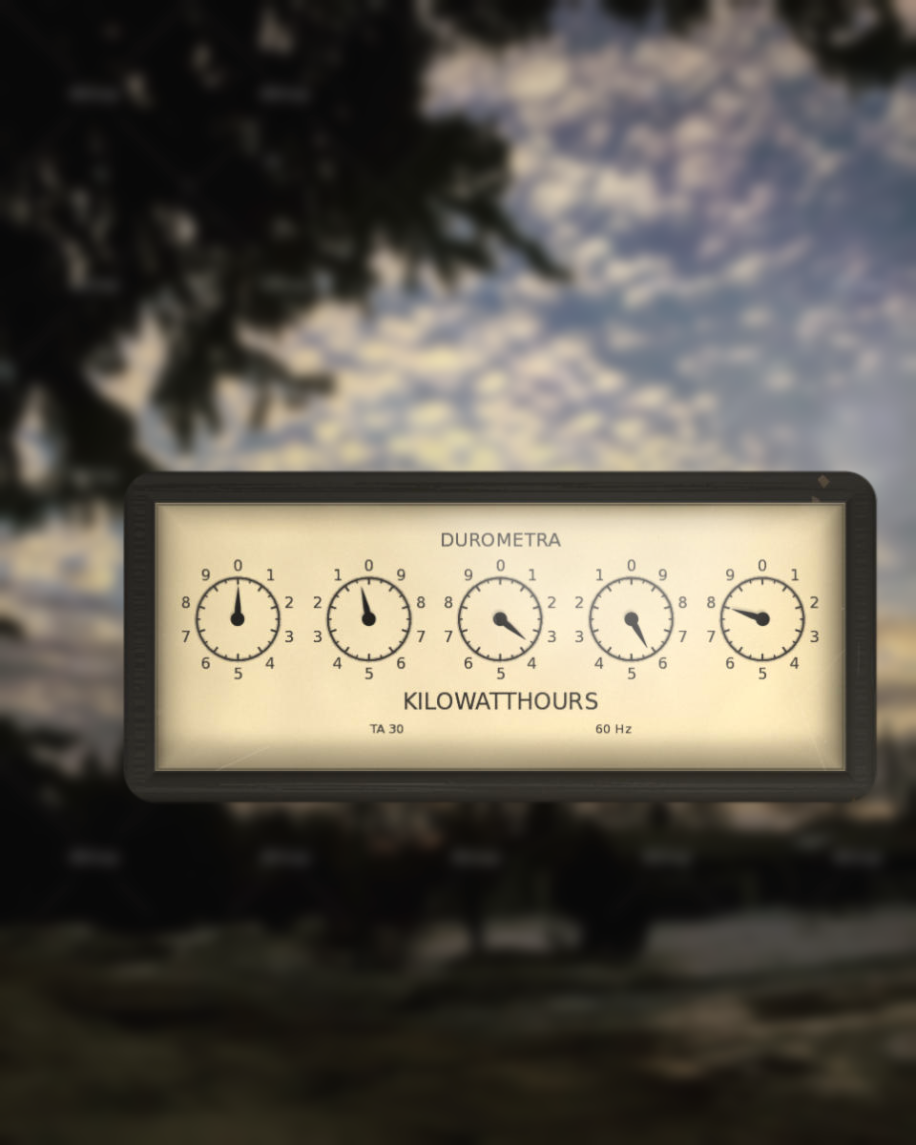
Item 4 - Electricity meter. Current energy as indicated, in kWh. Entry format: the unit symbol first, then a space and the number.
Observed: kWh 358
